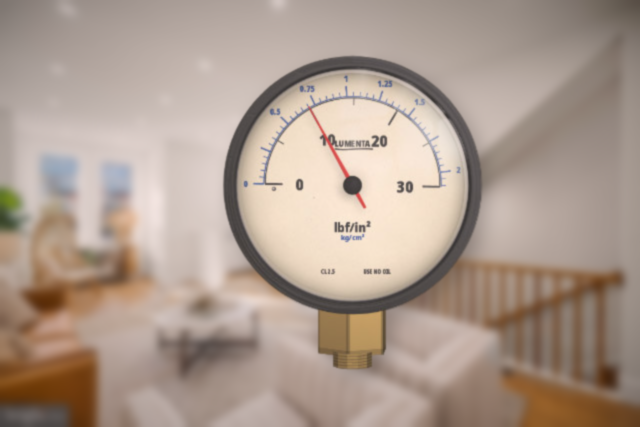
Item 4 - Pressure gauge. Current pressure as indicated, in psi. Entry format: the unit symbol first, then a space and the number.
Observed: psi 10
